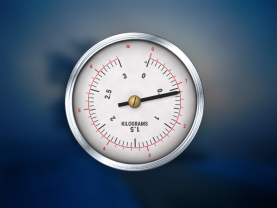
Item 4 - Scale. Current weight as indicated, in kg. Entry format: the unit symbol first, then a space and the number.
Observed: kg 0.55
